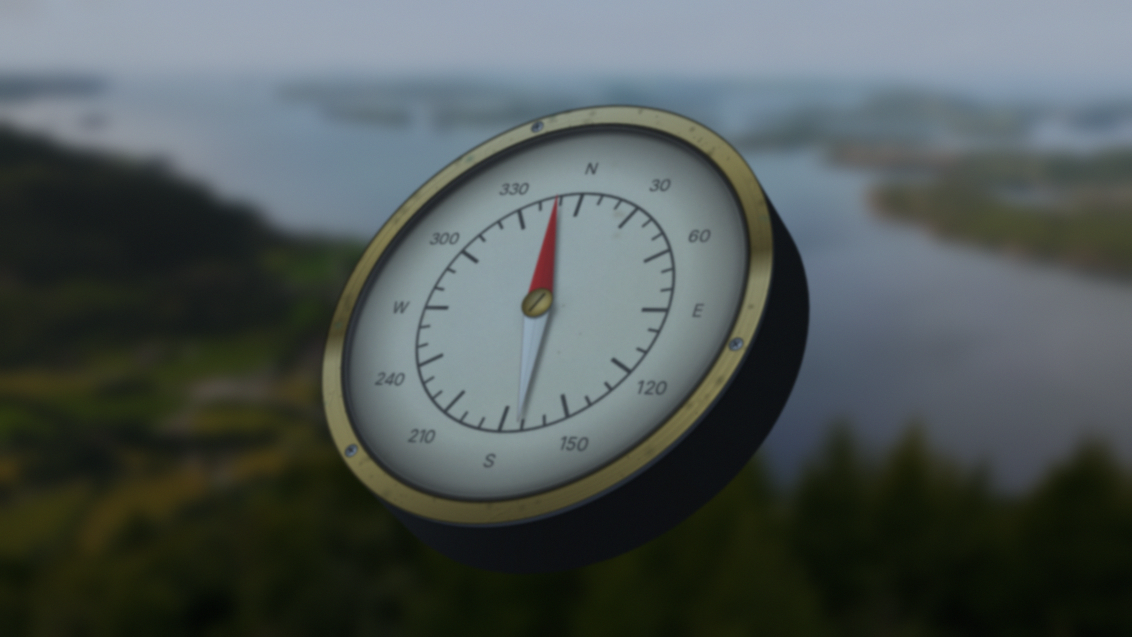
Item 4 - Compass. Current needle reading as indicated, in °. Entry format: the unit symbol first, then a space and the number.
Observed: ° 350
